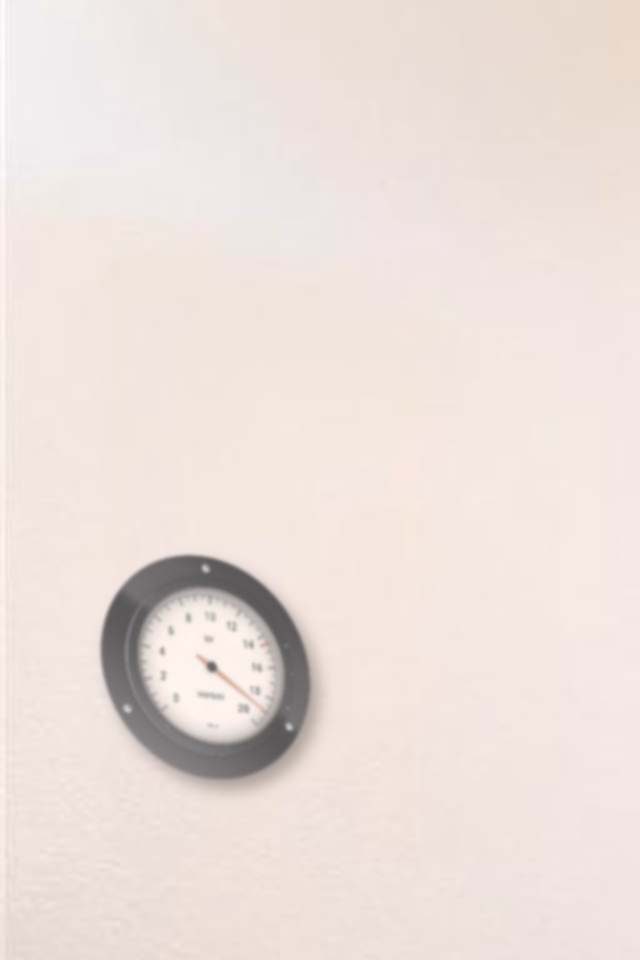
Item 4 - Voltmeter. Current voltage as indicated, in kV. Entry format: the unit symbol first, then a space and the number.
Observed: kV 19
